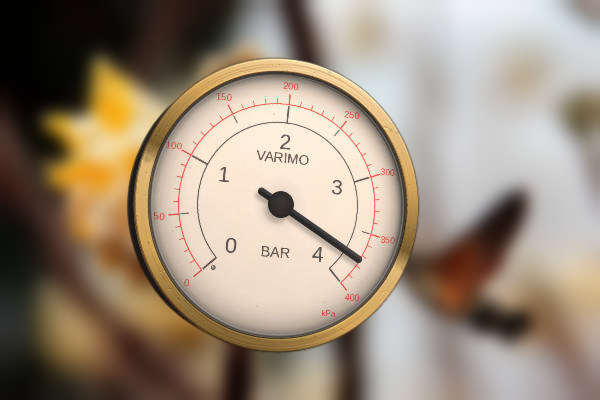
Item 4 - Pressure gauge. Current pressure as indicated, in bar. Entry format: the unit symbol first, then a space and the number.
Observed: bar 3.75
